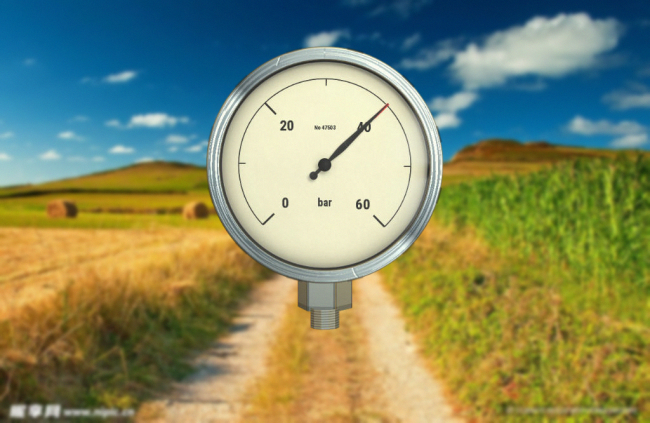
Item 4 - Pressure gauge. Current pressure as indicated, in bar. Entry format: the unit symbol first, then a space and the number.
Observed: bar 40
